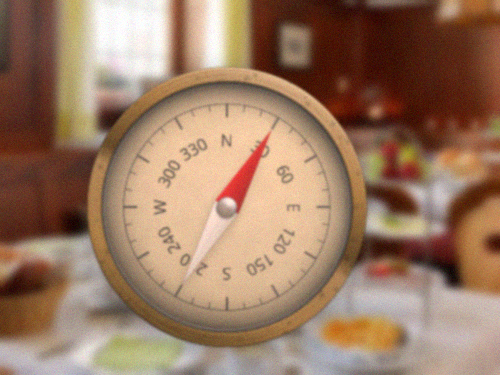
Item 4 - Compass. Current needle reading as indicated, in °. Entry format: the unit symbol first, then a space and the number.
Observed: ° 30
